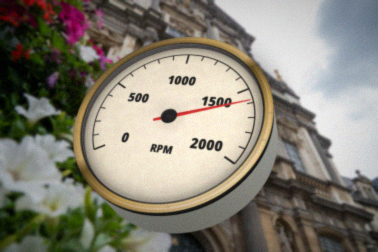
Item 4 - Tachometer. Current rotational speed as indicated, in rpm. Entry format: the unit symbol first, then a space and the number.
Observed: rpm 1600
